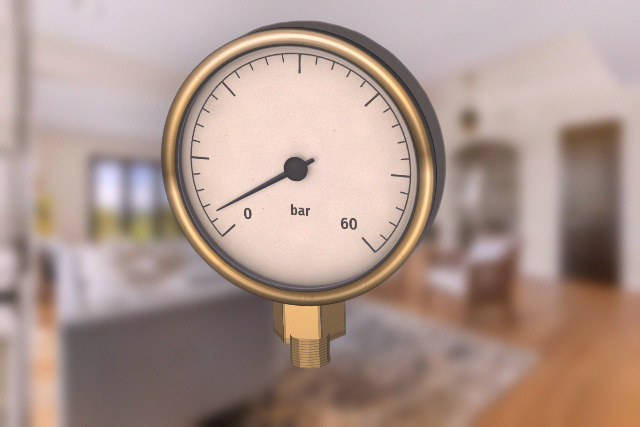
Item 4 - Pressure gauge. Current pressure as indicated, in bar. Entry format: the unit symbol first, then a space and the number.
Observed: bar 3
